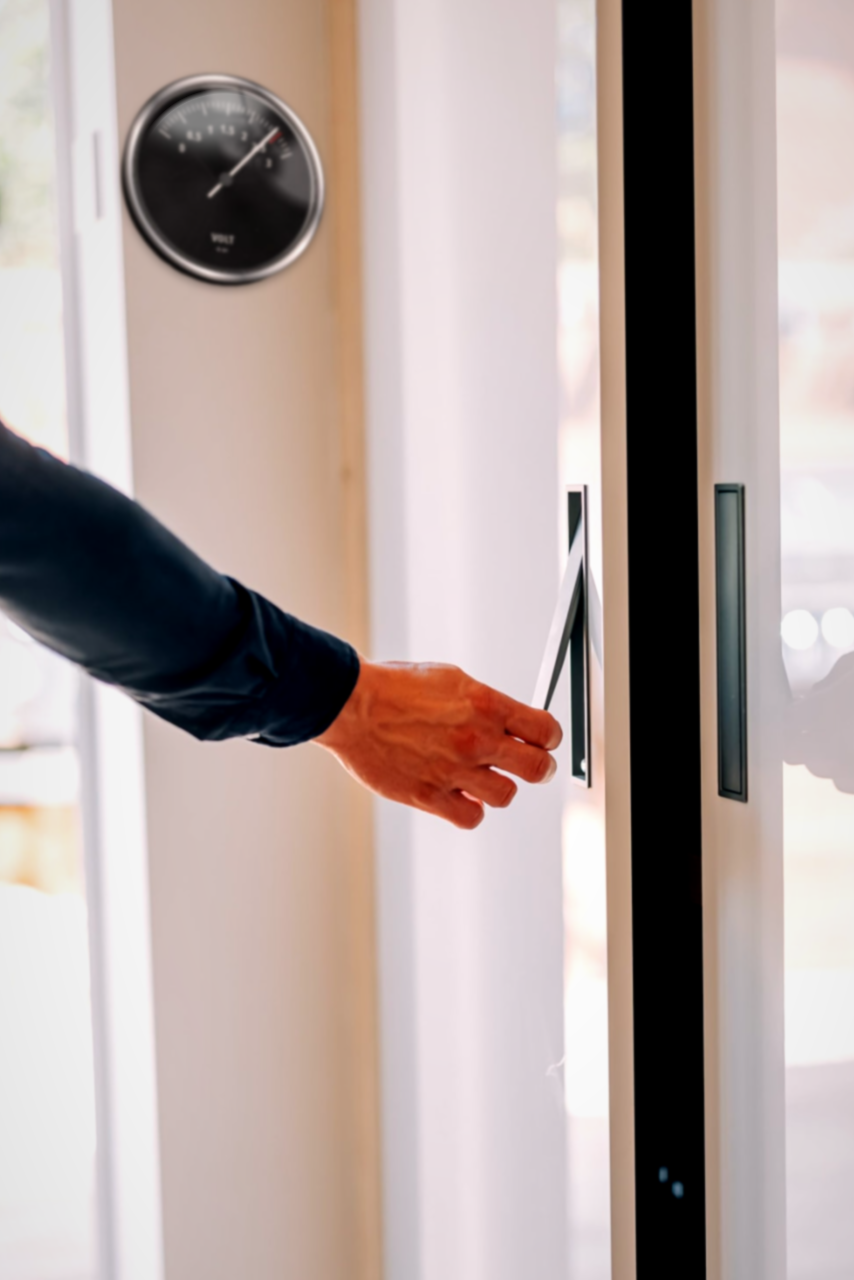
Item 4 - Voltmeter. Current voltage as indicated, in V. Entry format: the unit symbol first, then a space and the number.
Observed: V 2.5
